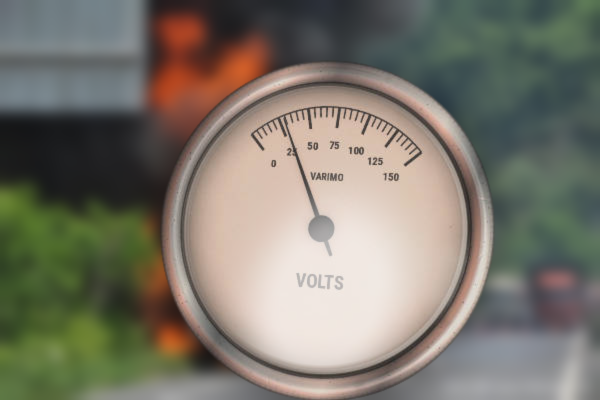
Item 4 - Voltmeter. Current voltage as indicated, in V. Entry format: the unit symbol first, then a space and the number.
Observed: V 30
